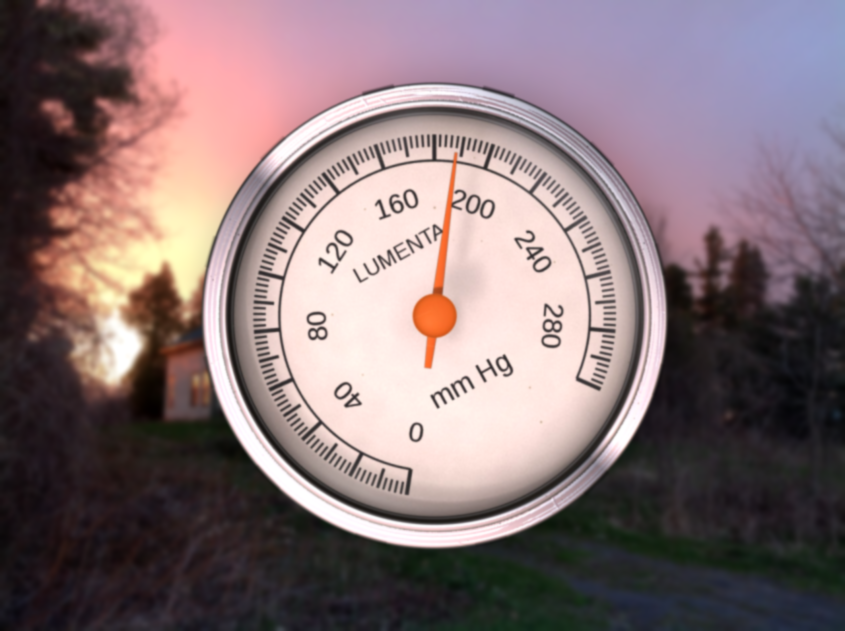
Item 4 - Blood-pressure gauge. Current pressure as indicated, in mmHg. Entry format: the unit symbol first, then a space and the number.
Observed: mmHg 188
